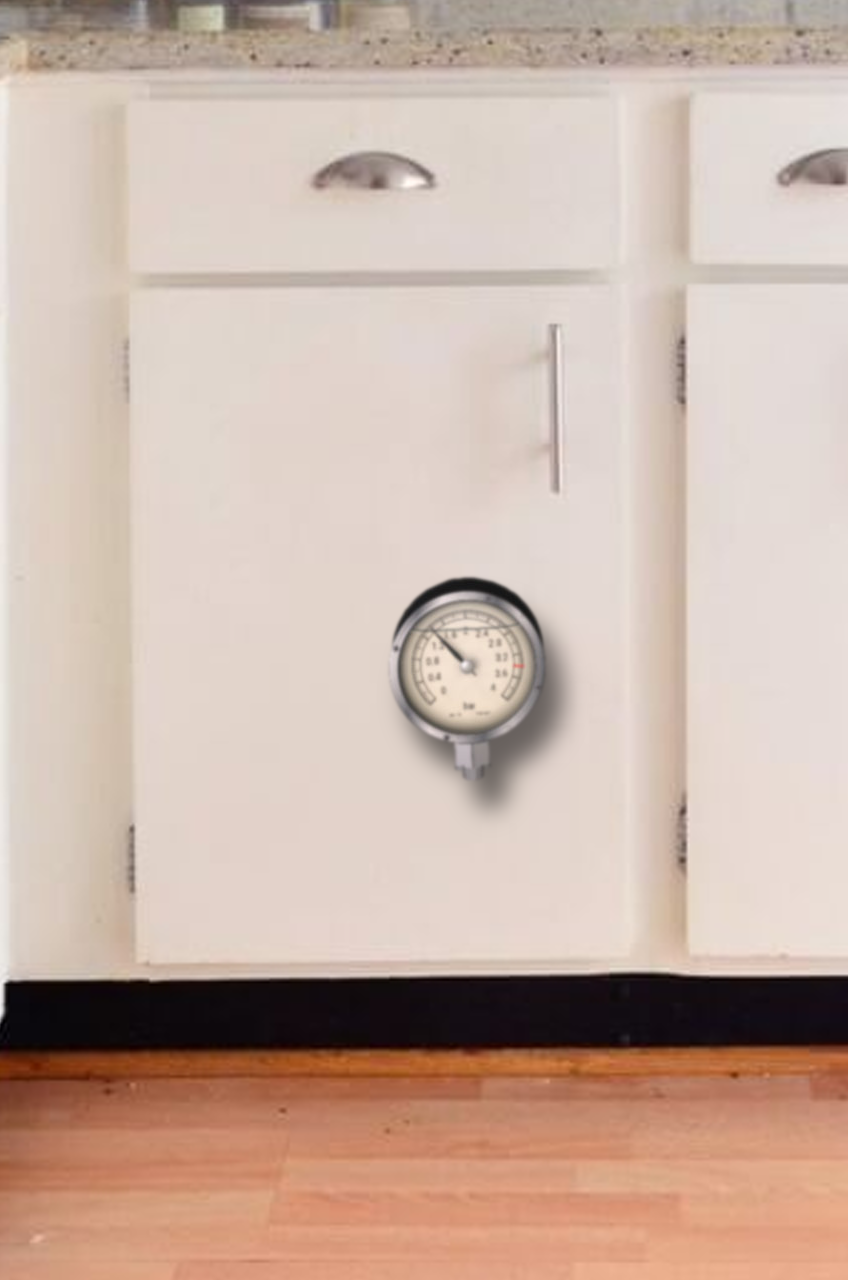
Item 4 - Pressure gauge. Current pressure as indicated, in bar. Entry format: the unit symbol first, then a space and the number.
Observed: bar 1.4
